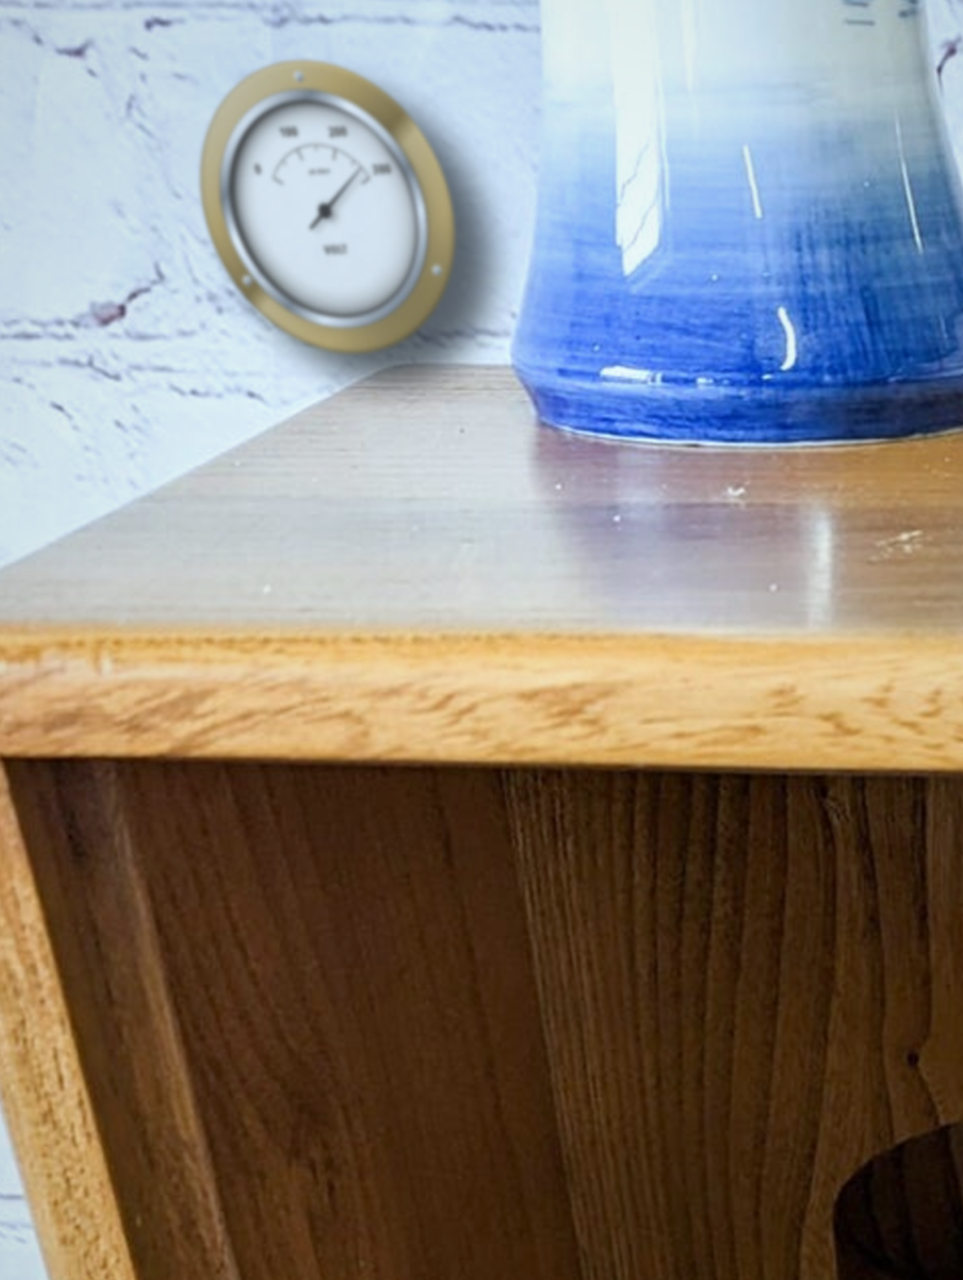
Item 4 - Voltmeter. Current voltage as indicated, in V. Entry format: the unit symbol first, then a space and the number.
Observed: V 275
